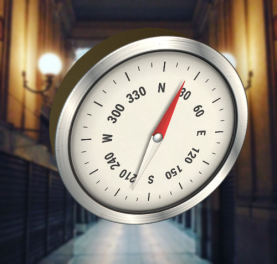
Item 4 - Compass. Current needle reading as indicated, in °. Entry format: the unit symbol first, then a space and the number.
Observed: ° 20
